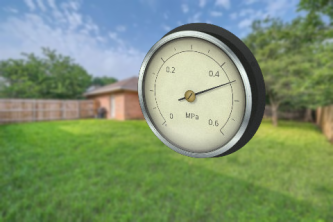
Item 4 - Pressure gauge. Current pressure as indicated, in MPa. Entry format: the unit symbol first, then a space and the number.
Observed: MPa 0.45
